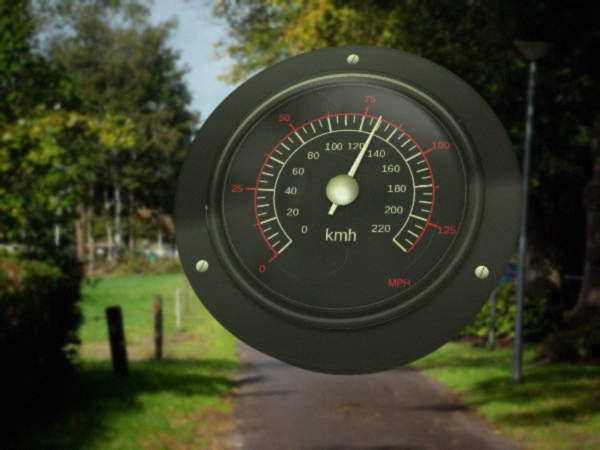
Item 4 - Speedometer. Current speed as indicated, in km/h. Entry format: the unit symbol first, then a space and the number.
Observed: km/h 130
